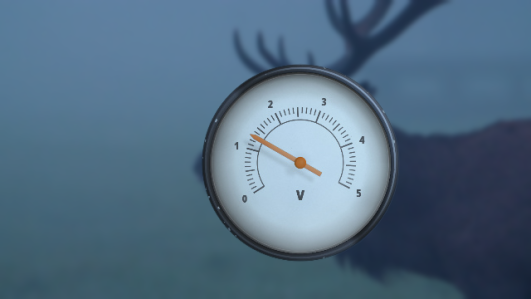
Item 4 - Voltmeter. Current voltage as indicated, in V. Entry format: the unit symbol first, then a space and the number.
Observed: V 1.3
